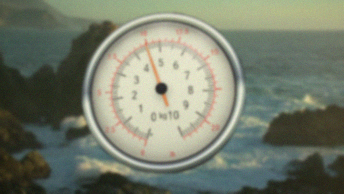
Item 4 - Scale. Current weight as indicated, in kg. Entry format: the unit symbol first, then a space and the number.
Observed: kg 4.5
